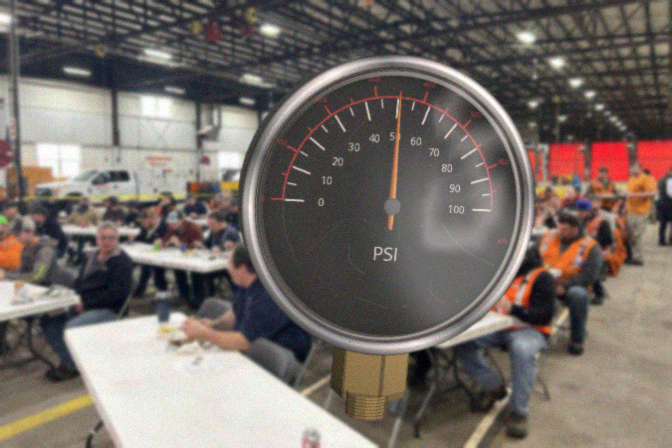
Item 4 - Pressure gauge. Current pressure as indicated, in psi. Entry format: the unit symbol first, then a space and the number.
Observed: psi 50
